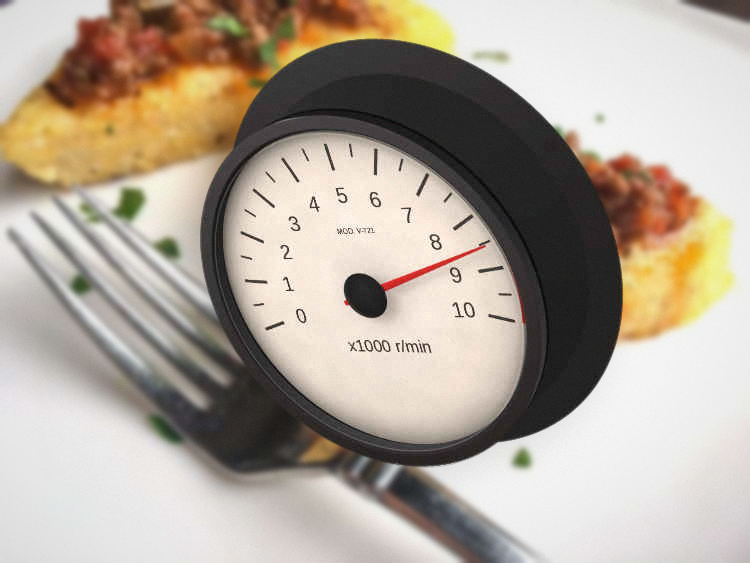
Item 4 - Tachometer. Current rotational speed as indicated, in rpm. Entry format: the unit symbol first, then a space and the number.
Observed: rpm 8500
